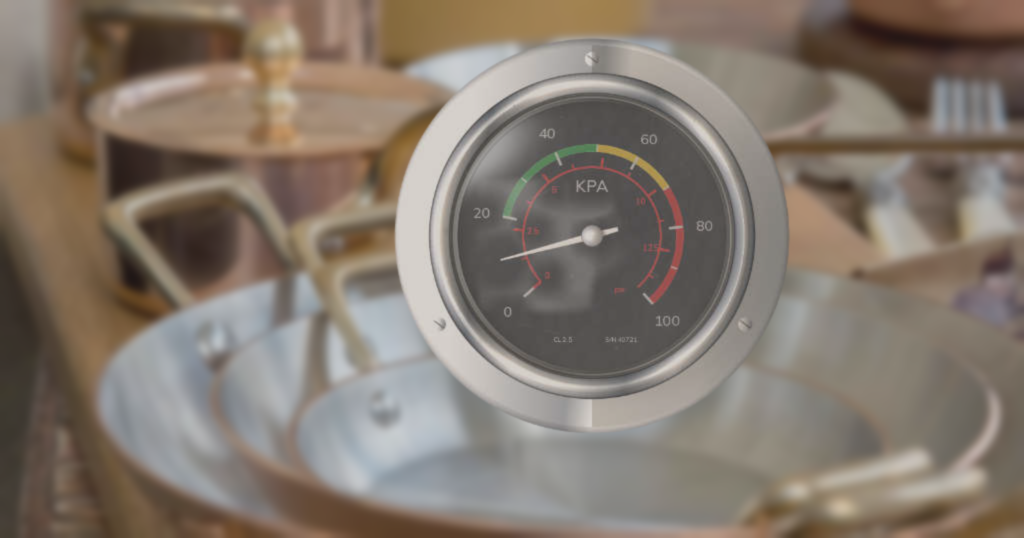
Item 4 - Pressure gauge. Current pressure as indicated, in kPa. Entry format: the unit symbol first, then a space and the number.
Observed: kPa 10
